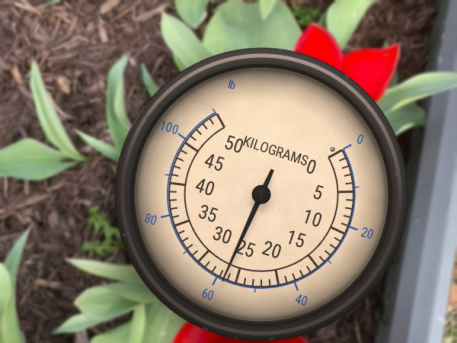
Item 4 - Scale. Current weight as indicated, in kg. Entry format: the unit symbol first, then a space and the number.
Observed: kg 26.5
